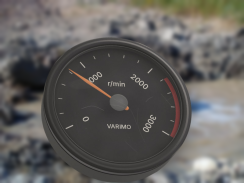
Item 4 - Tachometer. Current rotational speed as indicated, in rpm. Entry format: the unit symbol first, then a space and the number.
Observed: rpm 800
